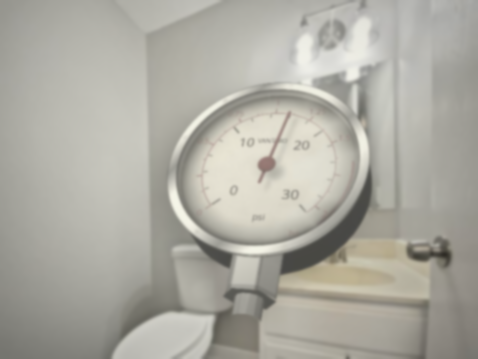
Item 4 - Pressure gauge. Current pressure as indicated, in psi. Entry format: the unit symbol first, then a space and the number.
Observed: psi 16
